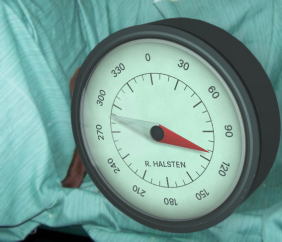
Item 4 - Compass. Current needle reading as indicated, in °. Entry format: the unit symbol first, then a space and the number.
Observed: ° 110
